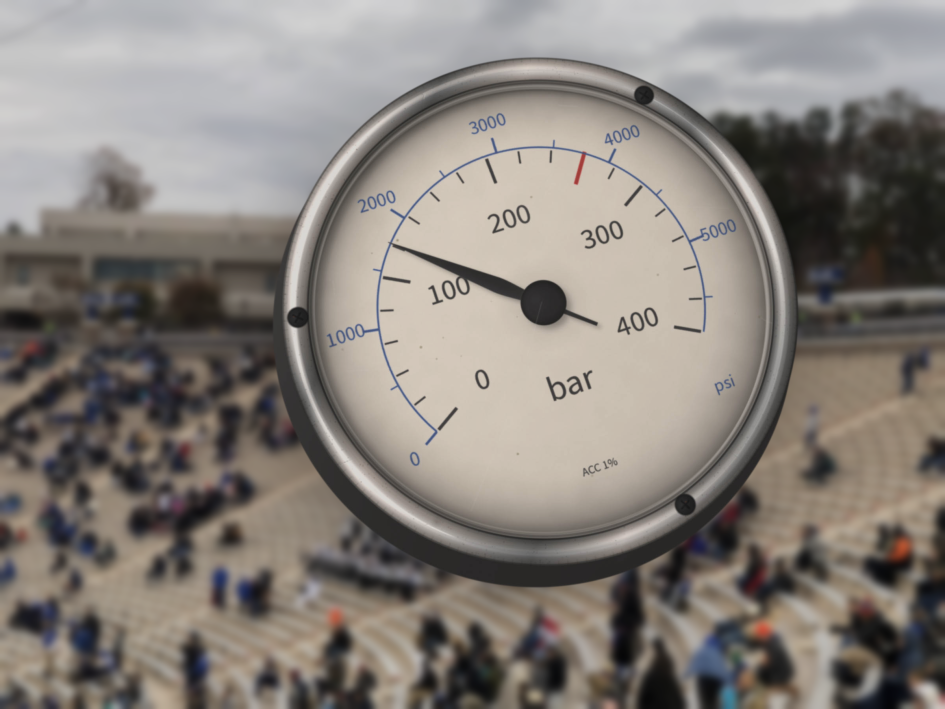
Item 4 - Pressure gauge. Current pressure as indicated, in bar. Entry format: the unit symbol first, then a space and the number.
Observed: bar 120
